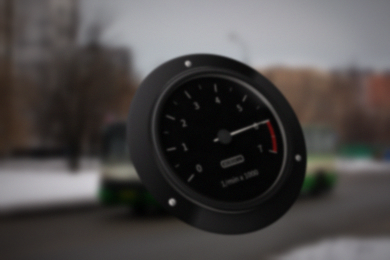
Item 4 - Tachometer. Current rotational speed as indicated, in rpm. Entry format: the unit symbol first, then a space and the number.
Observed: rpm 6000
